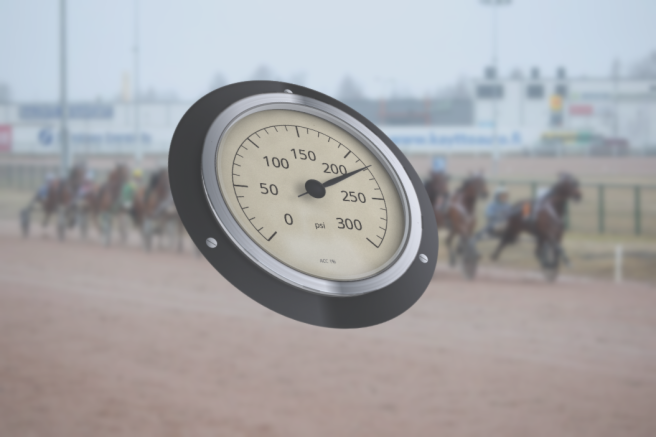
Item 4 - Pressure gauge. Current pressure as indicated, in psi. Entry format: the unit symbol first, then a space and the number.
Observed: psi 220
